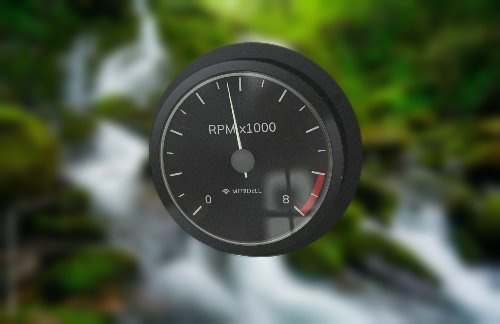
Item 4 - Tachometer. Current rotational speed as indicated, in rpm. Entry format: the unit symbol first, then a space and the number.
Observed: rpm 3750
